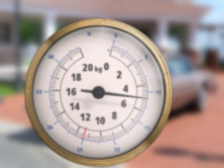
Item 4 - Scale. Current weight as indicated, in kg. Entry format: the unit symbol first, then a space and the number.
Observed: kg 5
